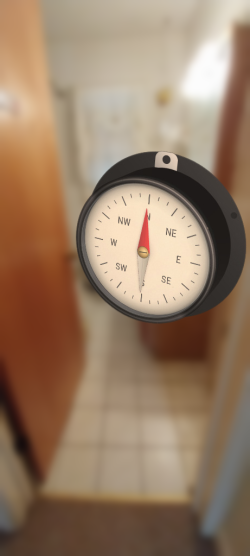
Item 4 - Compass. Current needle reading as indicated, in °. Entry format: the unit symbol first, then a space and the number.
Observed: ° 0
